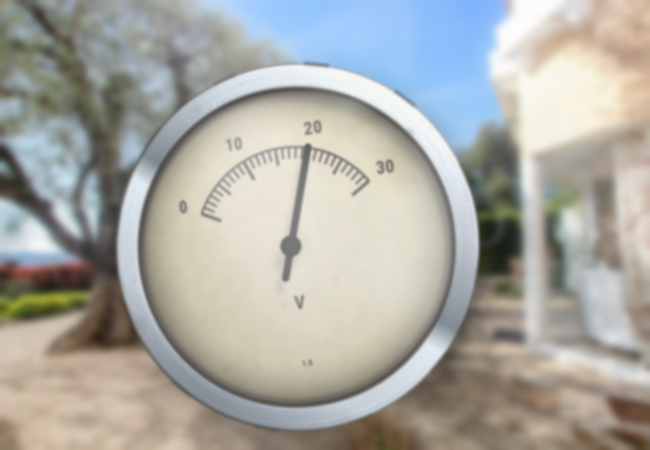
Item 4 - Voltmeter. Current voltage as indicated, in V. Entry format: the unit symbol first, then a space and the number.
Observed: V 20
